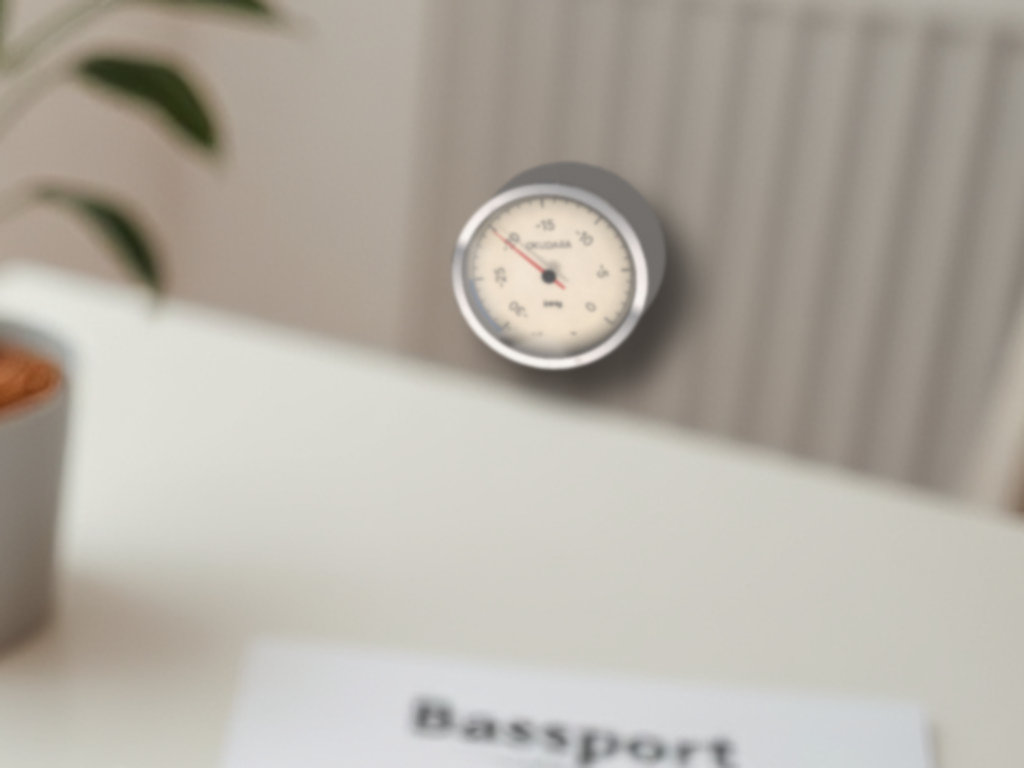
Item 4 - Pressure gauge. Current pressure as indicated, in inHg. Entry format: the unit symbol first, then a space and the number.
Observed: inHg -20
